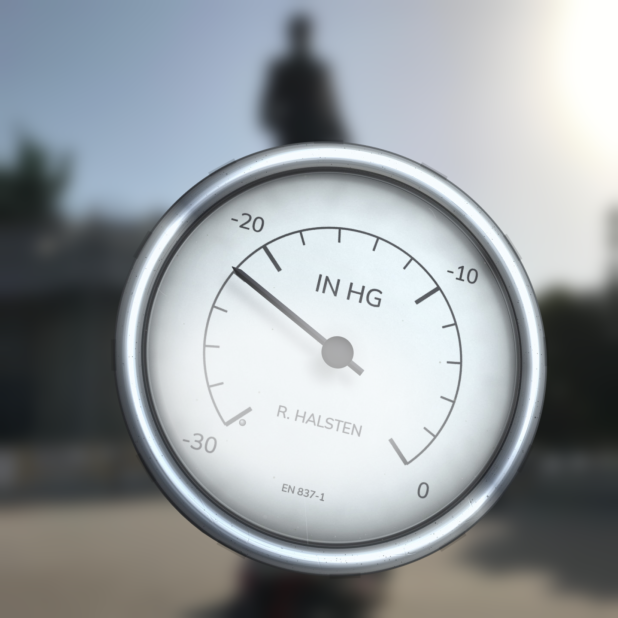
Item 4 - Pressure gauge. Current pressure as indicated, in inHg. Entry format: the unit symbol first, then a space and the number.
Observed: inHg -22
